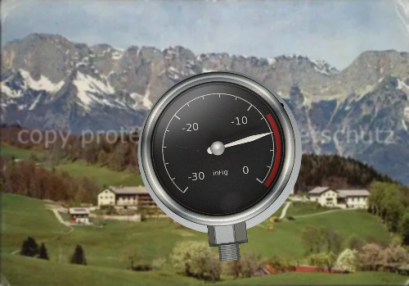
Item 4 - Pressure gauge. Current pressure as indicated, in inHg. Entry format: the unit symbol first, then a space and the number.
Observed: inHg -6
